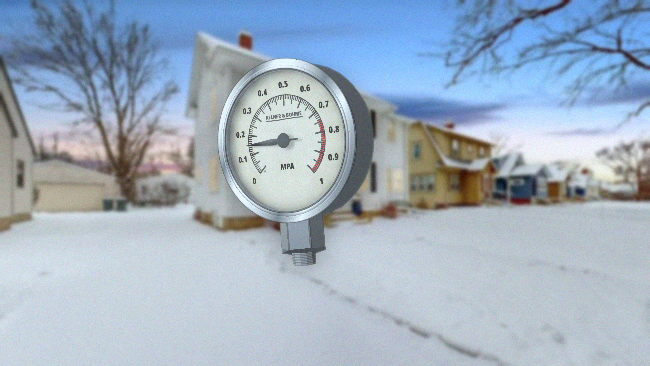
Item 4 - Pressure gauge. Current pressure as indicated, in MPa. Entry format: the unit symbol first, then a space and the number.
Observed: MPa 0.15
